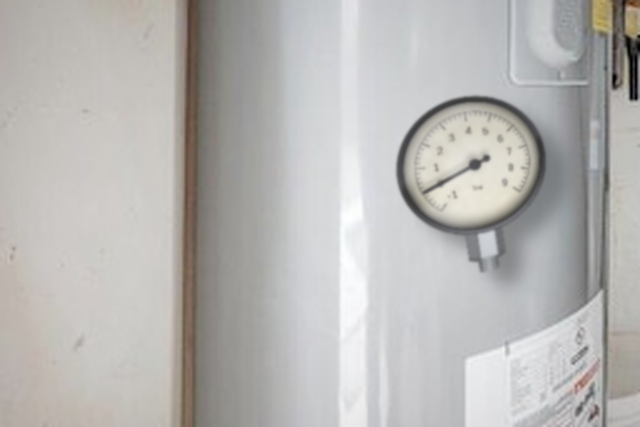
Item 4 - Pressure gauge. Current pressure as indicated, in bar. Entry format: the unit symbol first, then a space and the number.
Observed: bar 0
